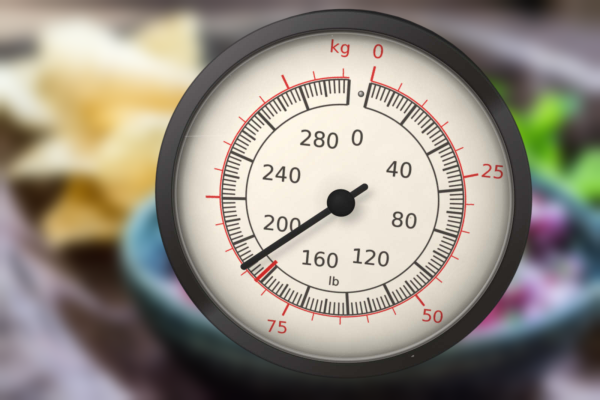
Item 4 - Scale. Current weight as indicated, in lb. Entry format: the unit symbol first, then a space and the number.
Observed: lb 190
